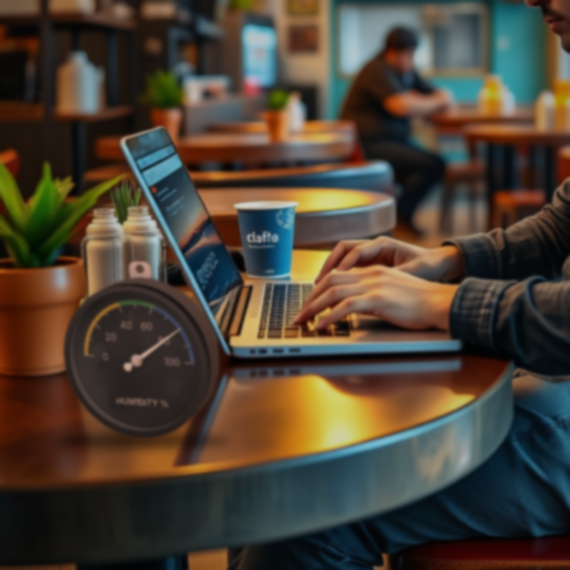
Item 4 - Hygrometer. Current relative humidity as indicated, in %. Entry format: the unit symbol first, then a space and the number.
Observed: % 80
